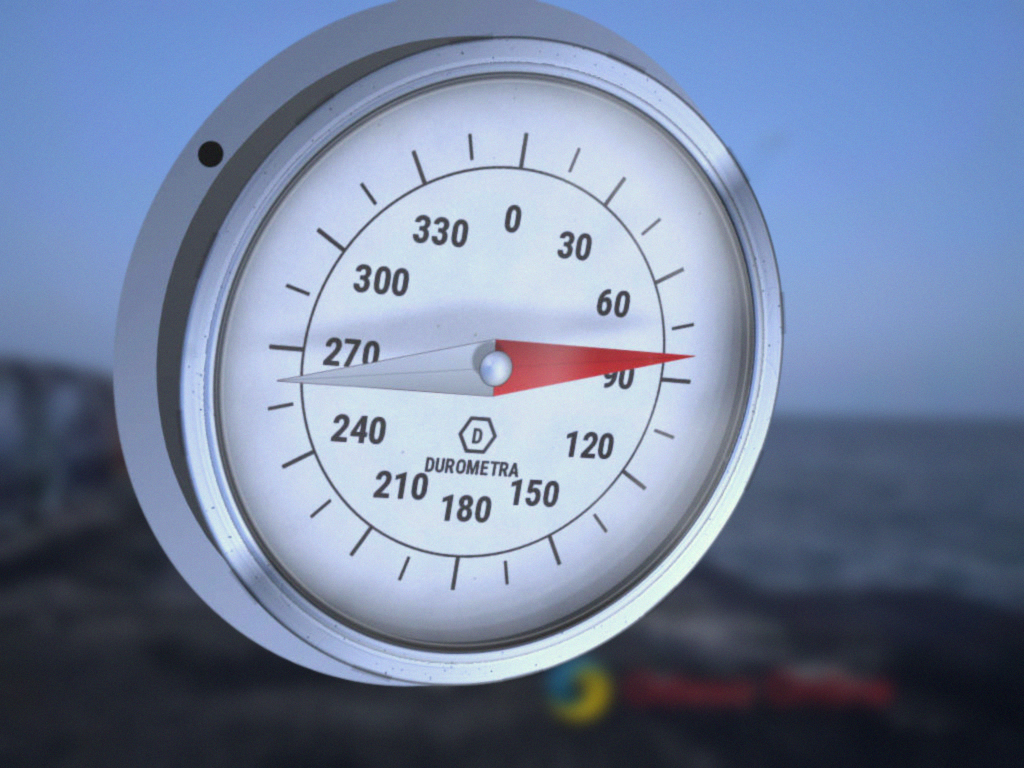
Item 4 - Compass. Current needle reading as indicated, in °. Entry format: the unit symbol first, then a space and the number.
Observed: ° 82.5
